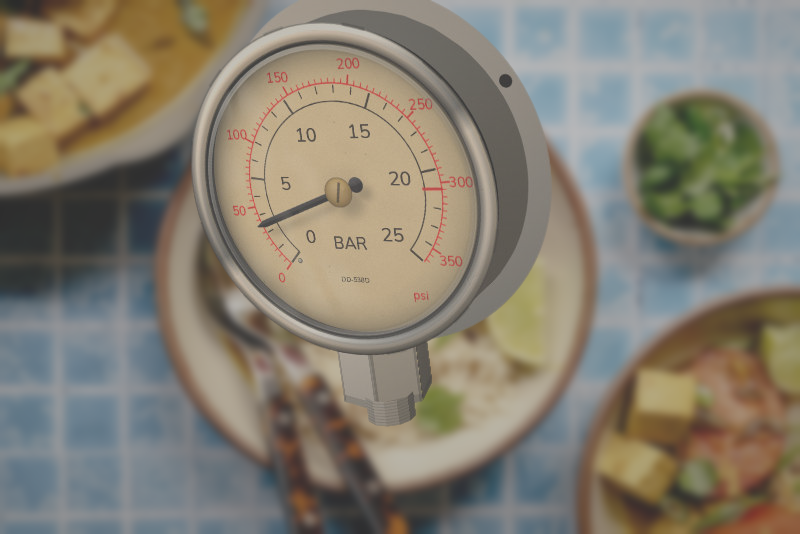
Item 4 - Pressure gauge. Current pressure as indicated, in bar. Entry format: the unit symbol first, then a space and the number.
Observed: bar 2.5
